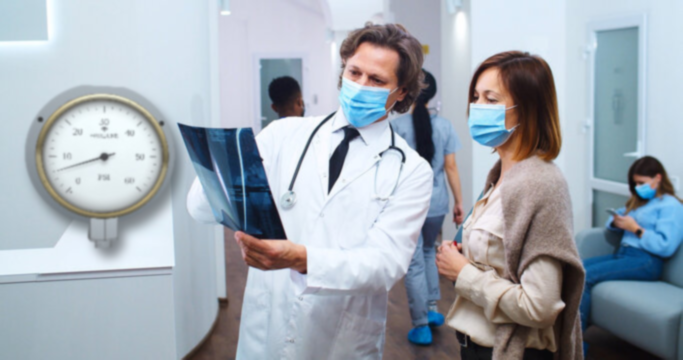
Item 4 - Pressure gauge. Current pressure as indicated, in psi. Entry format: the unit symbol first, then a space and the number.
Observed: psi 6
